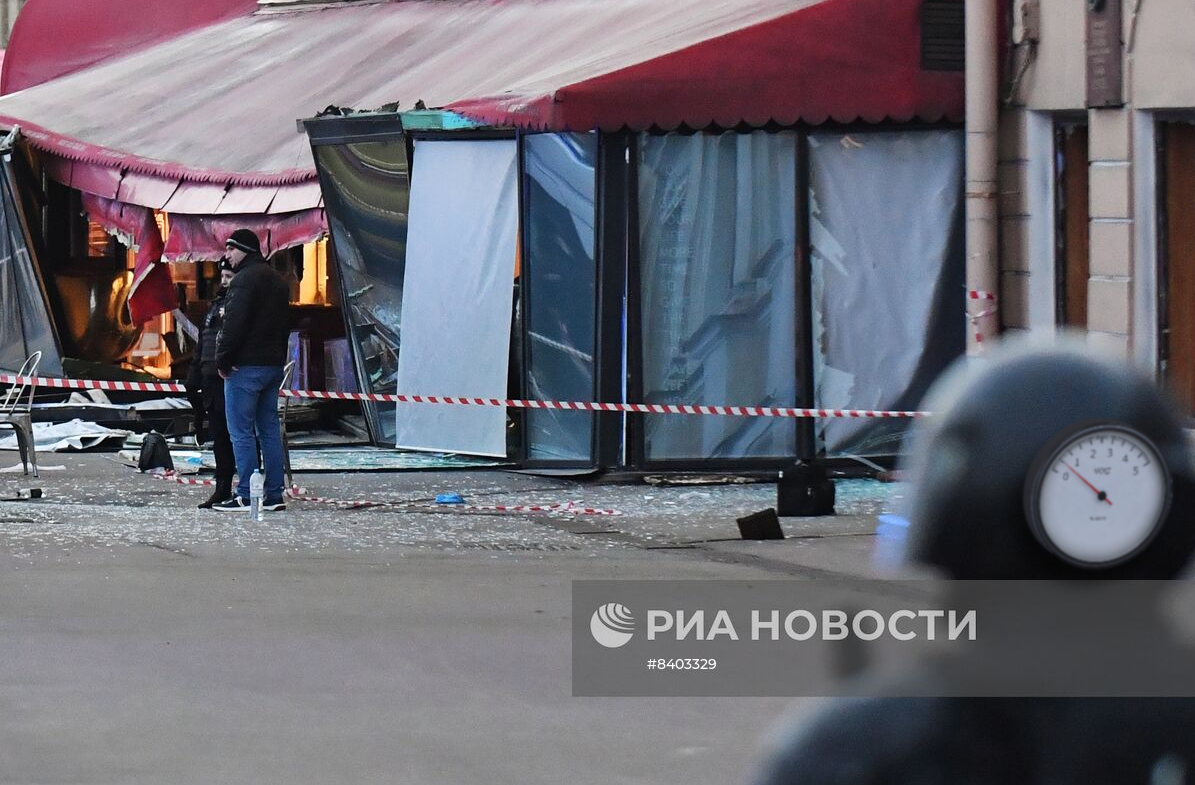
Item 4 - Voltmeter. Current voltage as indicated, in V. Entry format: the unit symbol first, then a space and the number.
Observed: V 0.5
